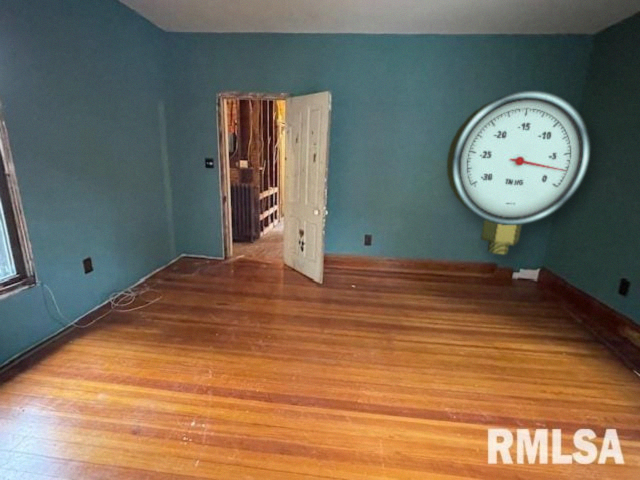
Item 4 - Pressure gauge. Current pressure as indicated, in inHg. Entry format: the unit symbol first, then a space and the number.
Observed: inHg -2.5
